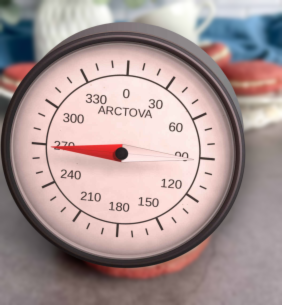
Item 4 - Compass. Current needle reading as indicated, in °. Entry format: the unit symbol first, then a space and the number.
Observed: ° 270
